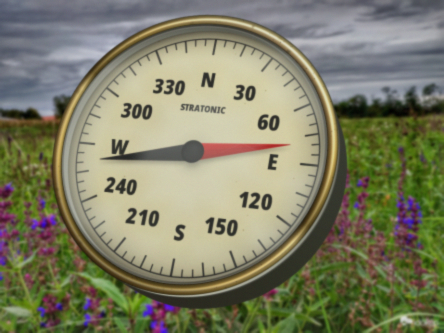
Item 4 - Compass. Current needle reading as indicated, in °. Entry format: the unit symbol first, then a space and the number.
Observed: ° 80
